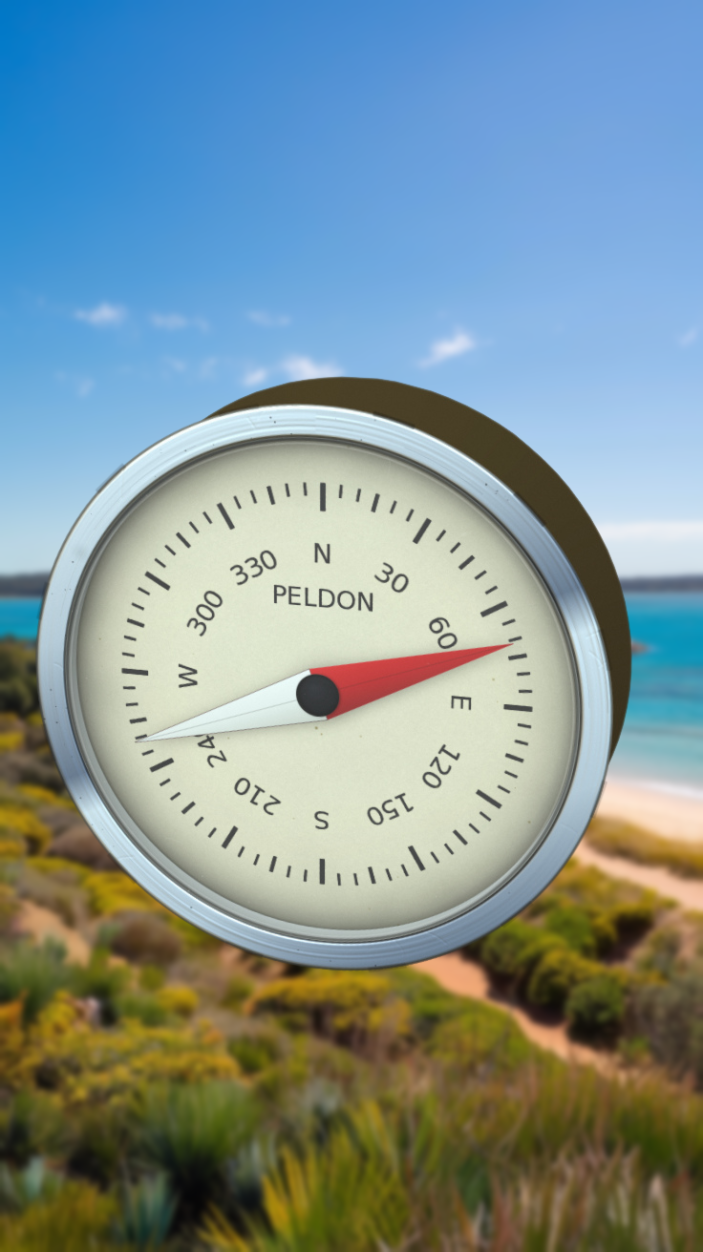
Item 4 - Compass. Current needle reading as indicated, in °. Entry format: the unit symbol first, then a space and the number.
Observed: ° 70
